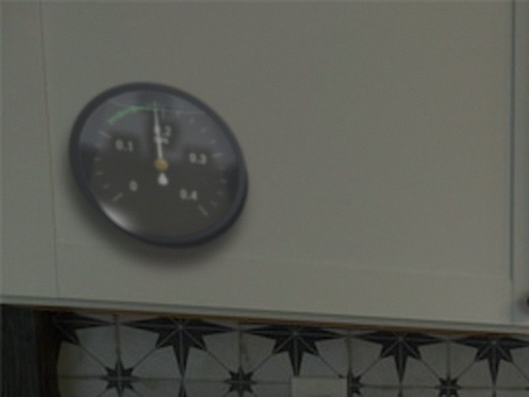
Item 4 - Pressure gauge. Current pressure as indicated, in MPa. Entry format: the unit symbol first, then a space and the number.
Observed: MPa 0.19
